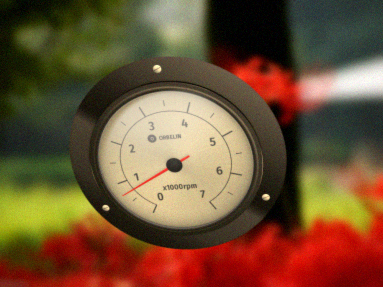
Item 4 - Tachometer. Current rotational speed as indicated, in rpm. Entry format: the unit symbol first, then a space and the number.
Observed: rpm 750
